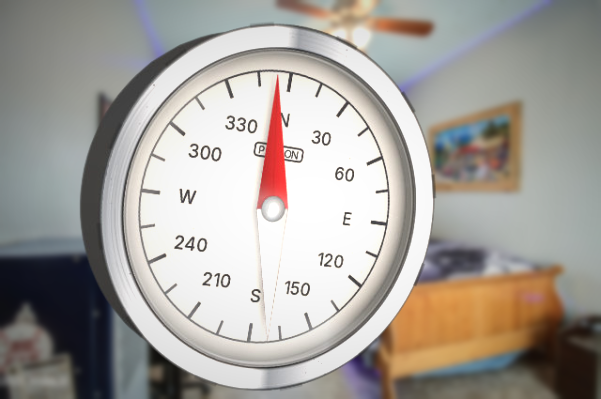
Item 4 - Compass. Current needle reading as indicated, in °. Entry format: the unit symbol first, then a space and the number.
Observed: ° 352.5
